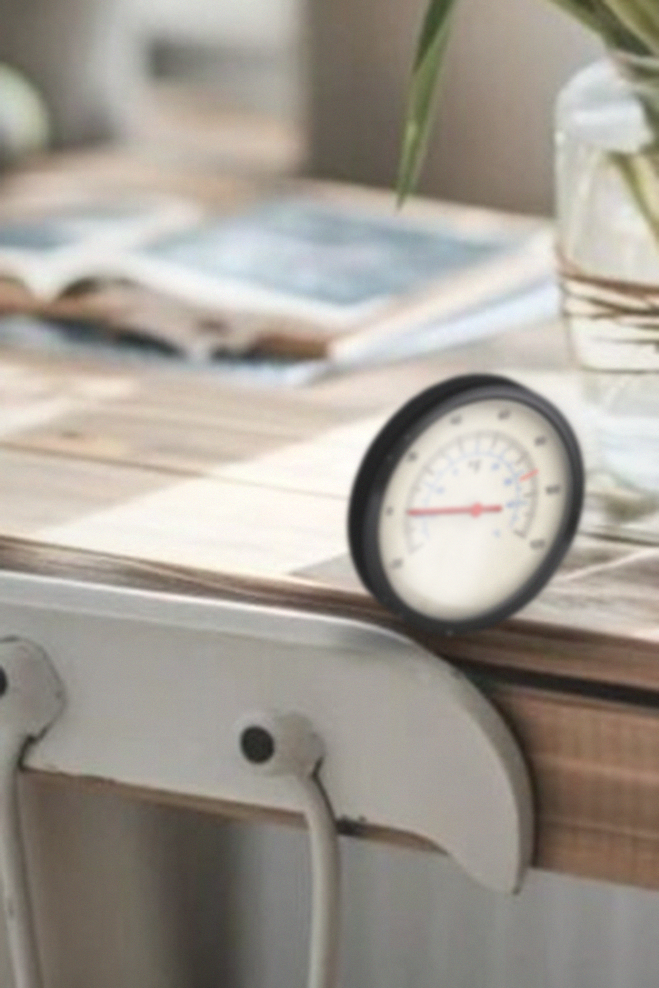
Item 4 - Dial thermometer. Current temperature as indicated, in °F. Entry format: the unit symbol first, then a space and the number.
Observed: °F 0
